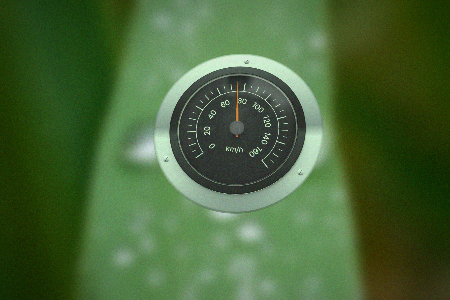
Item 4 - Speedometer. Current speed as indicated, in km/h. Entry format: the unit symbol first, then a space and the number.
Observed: km/h 75
